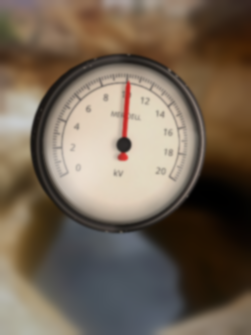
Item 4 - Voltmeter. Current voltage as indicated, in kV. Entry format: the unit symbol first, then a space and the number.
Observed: kV 10
